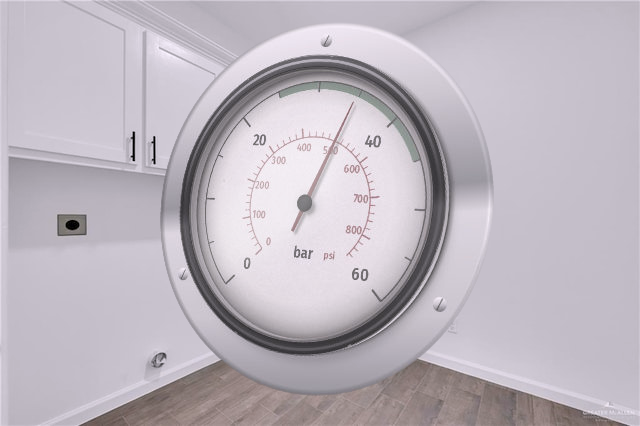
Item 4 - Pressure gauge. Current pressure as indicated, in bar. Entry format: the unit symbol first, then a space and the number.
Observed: bar 35
